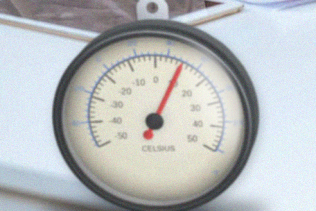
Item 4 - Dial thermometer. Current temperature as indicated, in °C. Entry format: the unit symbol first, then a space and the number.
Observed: °C 10
